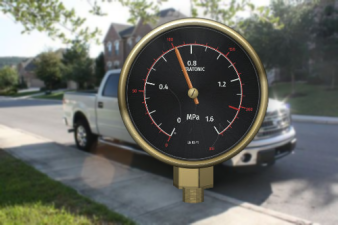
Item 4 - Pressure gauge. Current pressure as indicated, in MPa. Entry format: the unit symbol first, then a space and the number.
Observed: MPa 0.7
